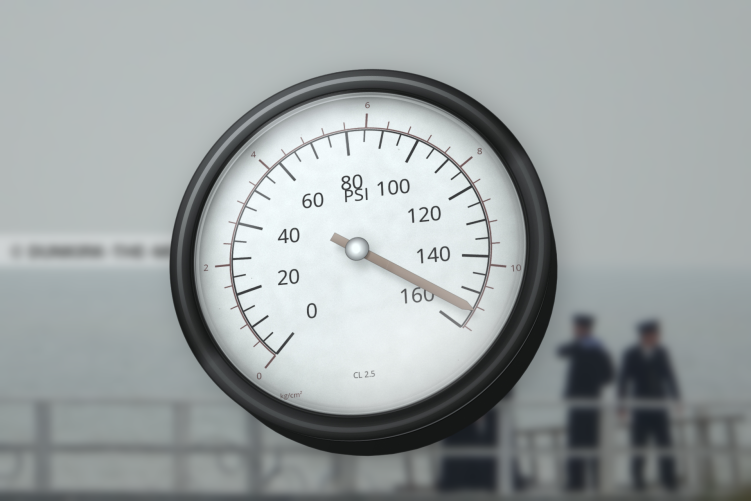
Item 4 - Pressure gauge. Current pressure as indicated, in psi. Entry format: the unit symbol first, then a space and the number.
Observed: psi 155
